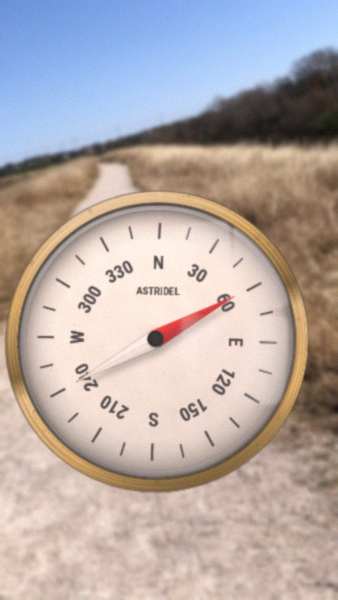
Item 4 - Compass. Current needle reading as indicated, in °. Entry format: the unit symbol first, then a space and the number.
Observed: ° 60
